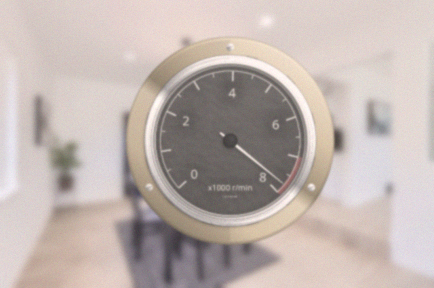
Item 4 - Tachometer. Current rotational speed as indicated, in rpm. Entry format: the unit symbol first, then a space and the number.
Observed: rpm 7750
